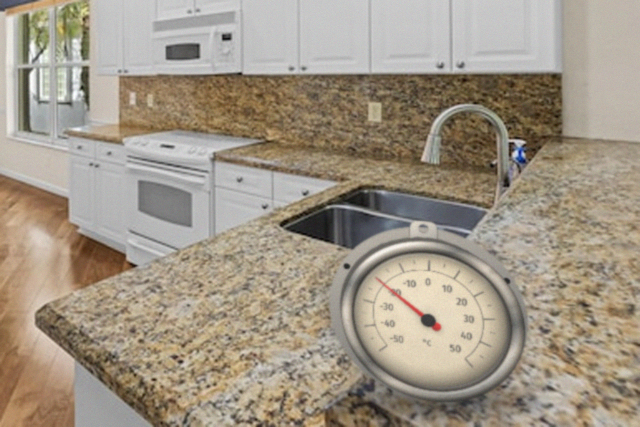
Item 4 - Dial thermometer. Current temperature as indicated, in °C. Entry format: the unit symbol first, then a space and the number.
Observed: °C -20
